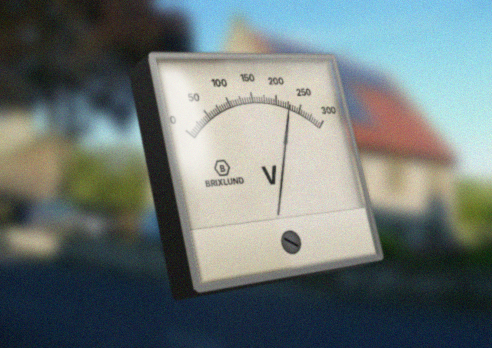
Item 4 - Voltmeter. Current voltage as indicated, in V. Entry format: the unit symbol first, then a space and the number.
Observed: V 225
